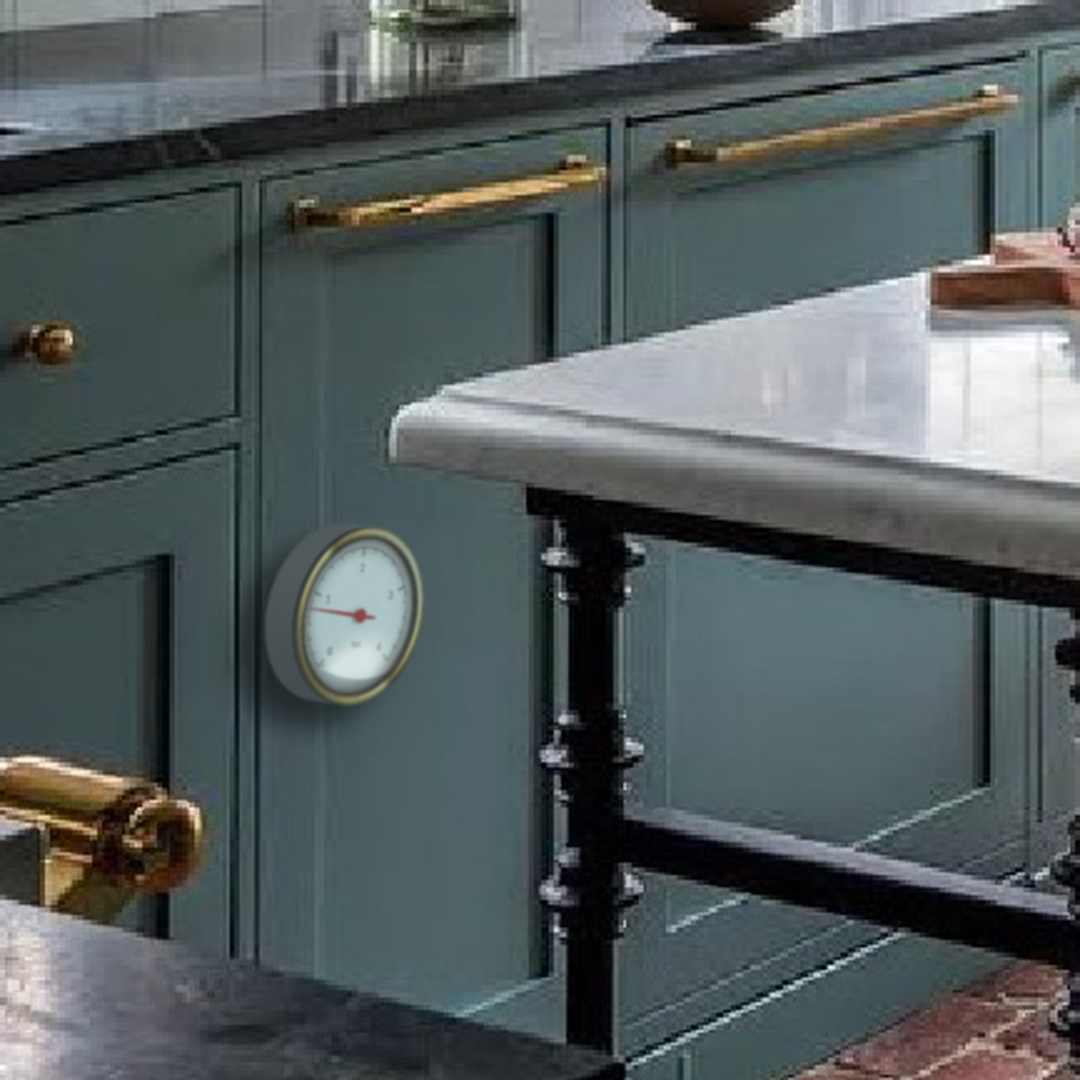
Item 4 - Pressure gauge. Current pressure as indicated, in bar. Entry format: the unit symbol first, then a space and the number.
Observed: bar 0.8
